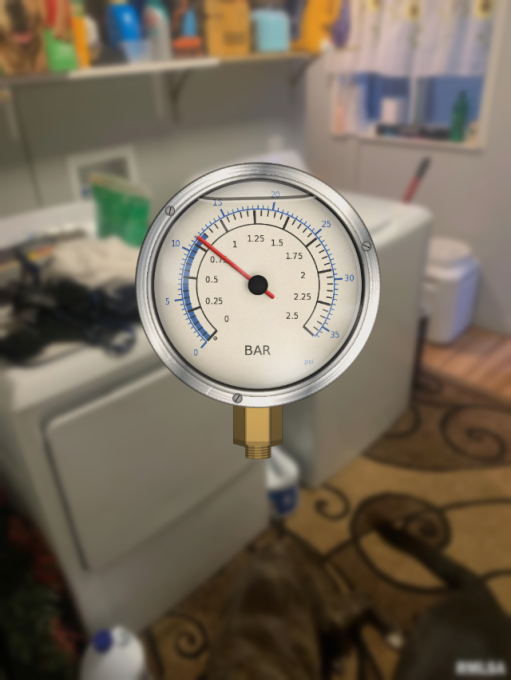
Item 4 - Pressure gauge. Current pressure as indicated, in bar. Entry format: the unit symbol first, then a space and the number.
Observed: bar 0.8
